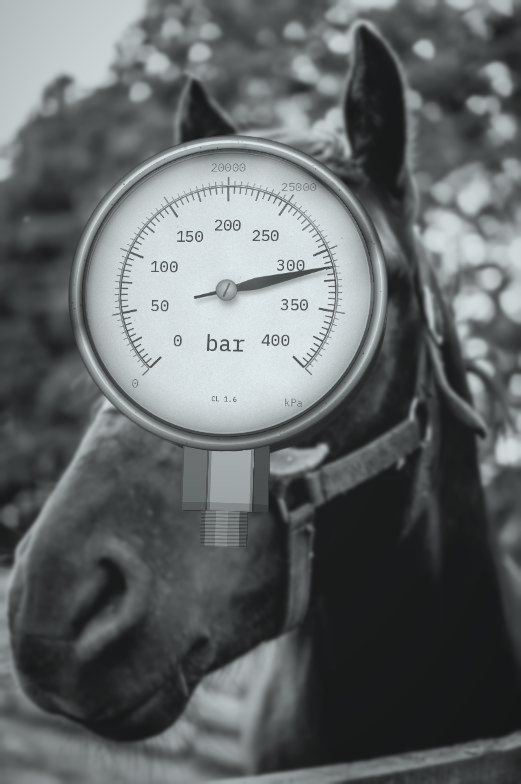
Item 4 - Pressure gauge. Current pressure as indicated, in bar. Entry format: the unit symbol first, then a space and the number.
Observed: bar 315
